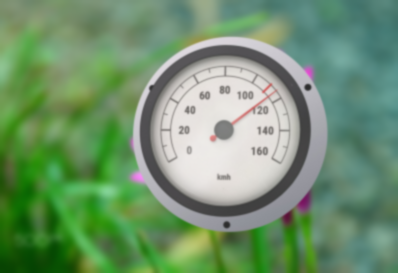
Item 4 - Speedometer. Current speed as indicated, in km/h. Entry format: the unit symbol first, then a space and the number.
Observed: km/h 115
